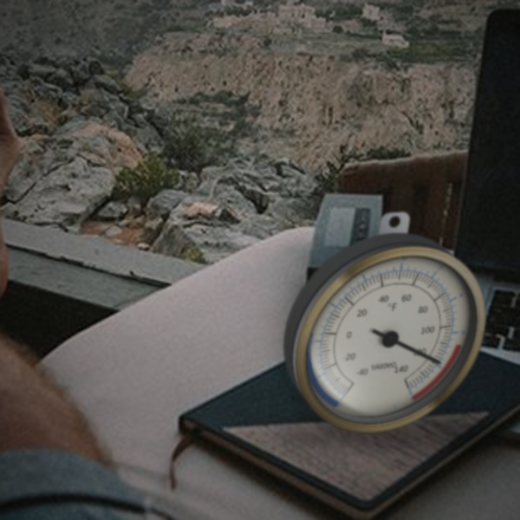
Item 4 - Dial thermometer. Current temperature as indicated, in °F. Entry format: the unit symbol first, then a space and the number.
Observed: °F 120
